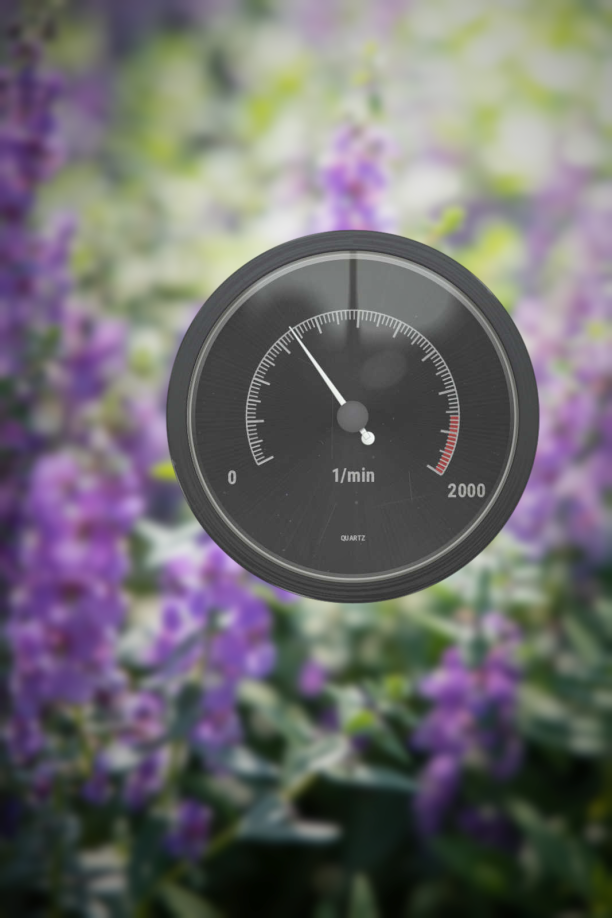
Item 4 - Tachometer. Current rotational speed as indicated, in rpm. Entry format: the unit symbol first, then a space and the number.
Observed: rpm 680
